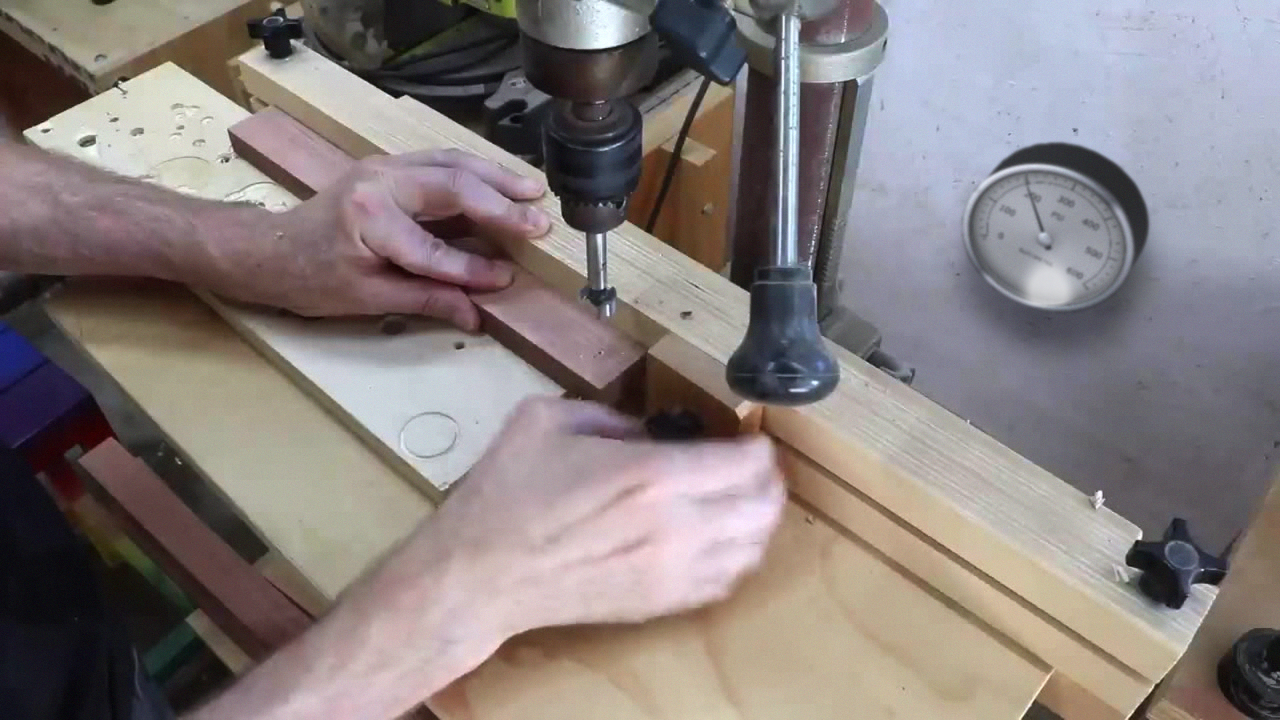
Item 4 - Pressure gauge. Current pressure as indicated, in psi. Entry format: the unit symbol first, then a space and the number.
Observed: psi 200
